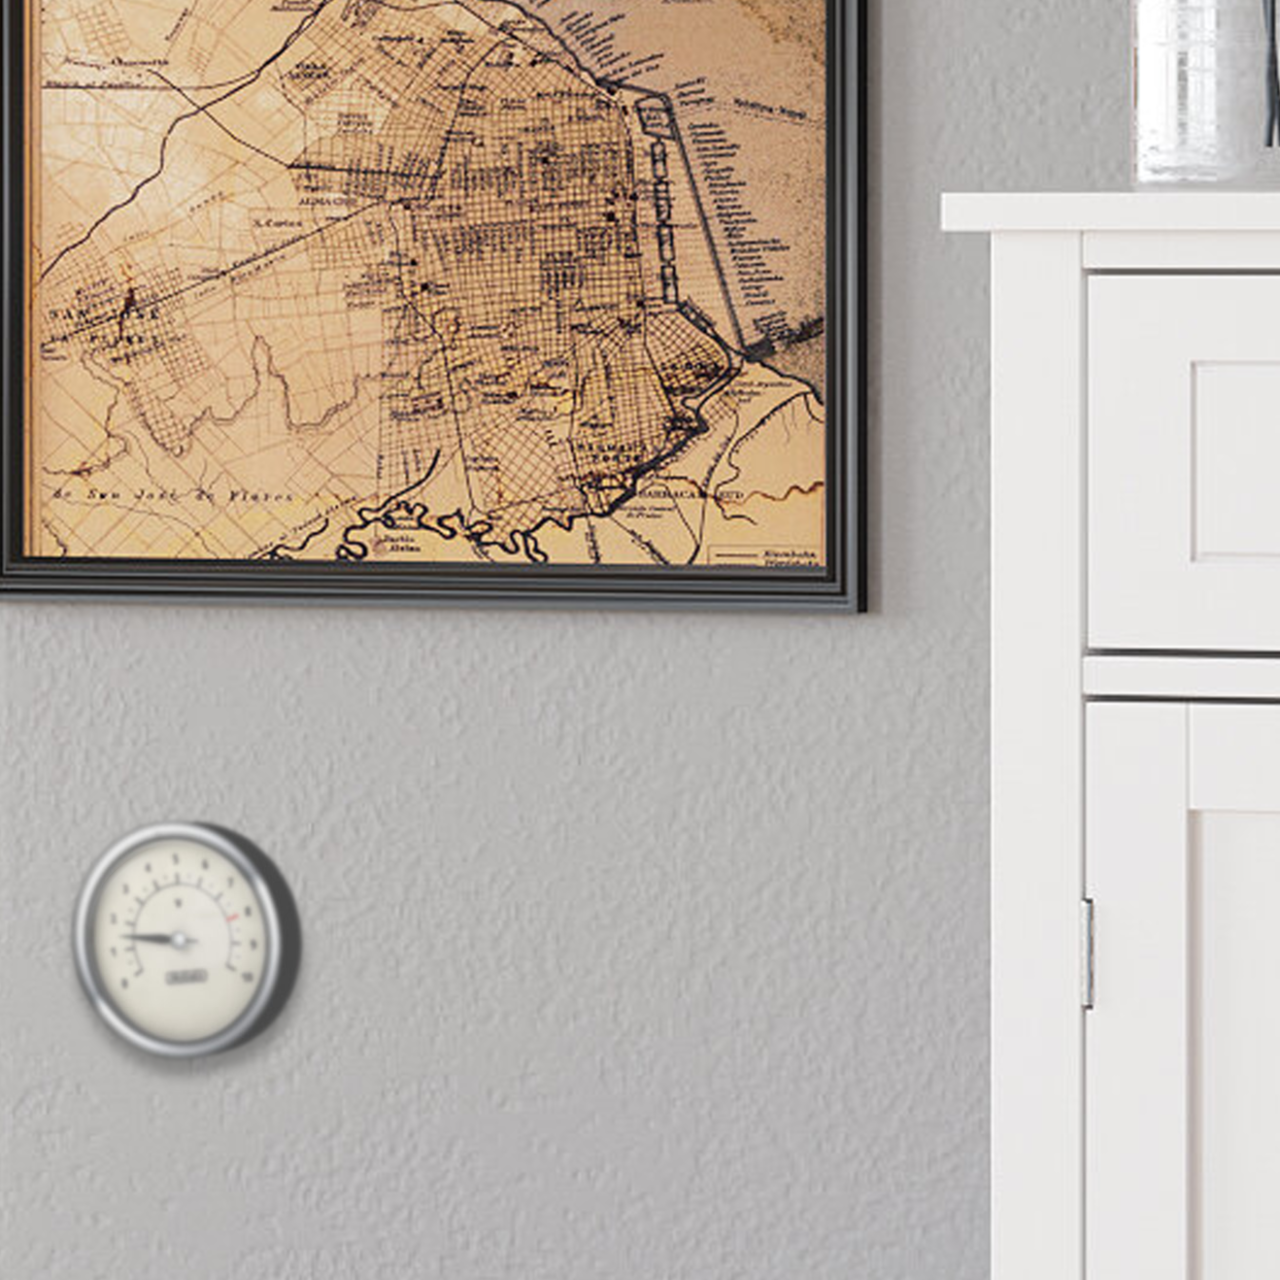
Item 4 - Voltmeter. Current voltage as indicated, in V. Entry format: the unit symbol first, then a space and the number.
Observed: V 1.5
